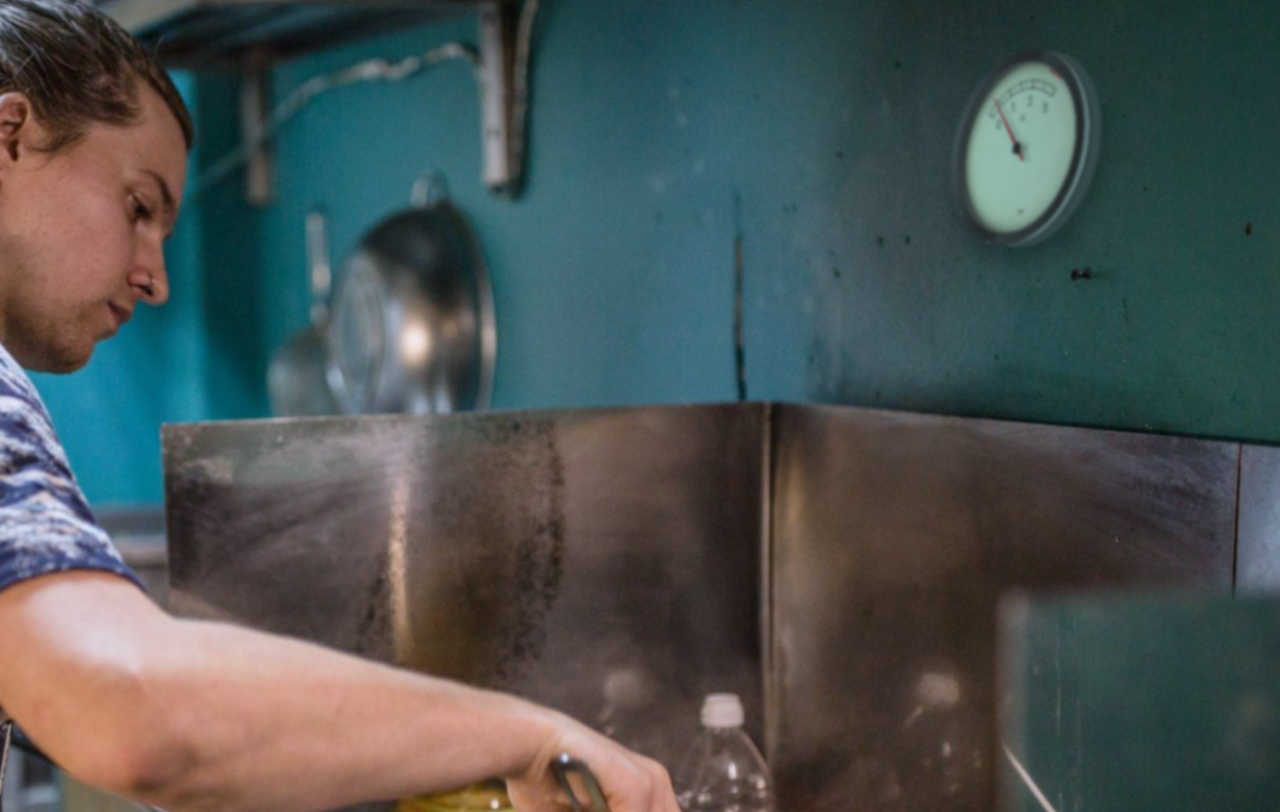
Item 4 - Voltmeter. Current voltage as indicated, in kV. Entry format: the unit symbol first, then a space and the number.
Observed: kV 0.5
